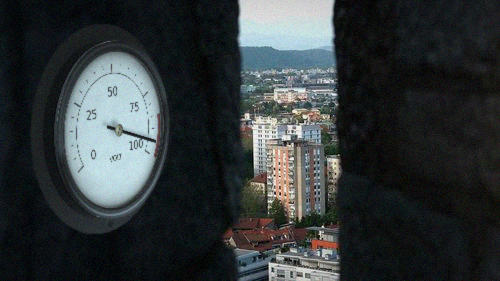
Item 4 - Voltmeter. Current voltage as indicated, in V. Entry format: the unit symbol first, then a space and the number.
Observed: V 95
